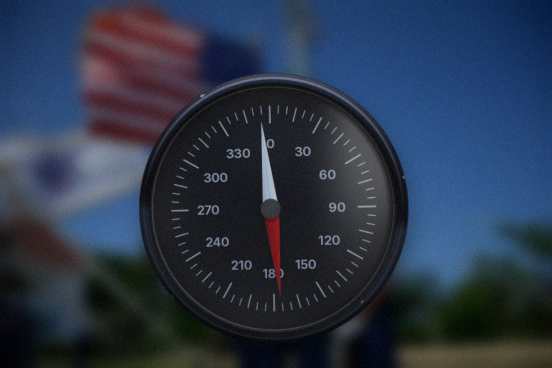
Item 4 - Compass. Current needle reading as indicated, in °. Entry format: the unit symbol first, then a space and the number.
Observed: ° 175
